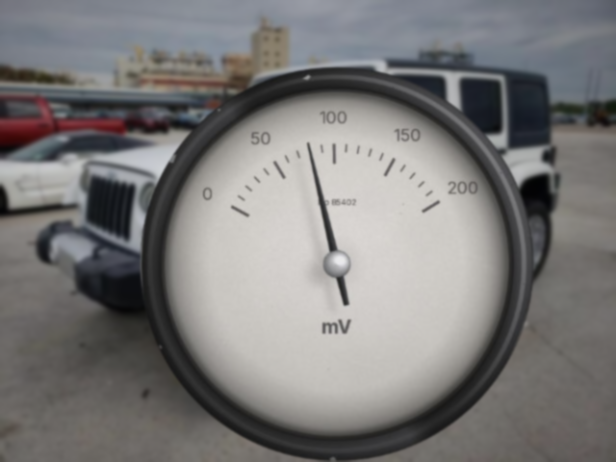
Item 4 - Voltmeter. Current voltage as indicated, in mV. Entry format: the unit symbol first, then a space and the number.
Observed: mV 80
